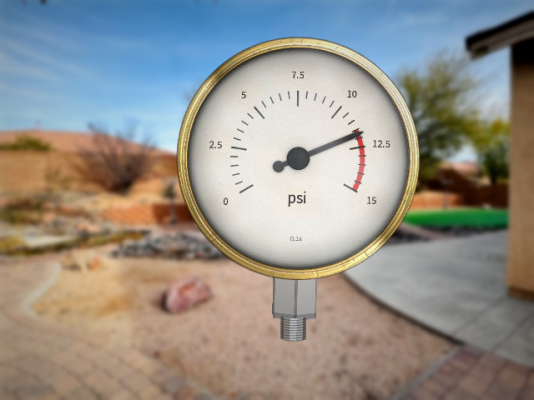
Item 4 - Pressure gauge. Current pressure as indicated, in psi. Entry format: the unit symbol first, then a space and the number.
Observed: psi 11.75
